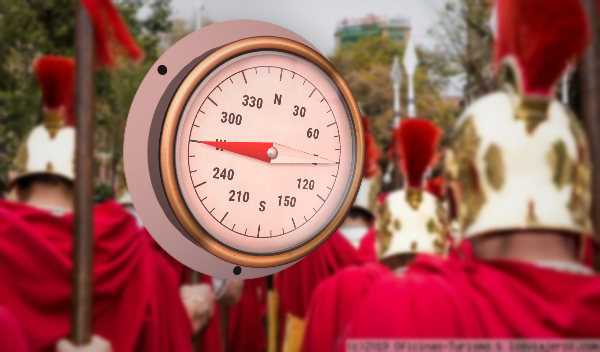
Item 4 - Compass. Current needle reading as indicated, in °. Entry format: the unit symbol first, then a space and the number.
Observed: ° 270
